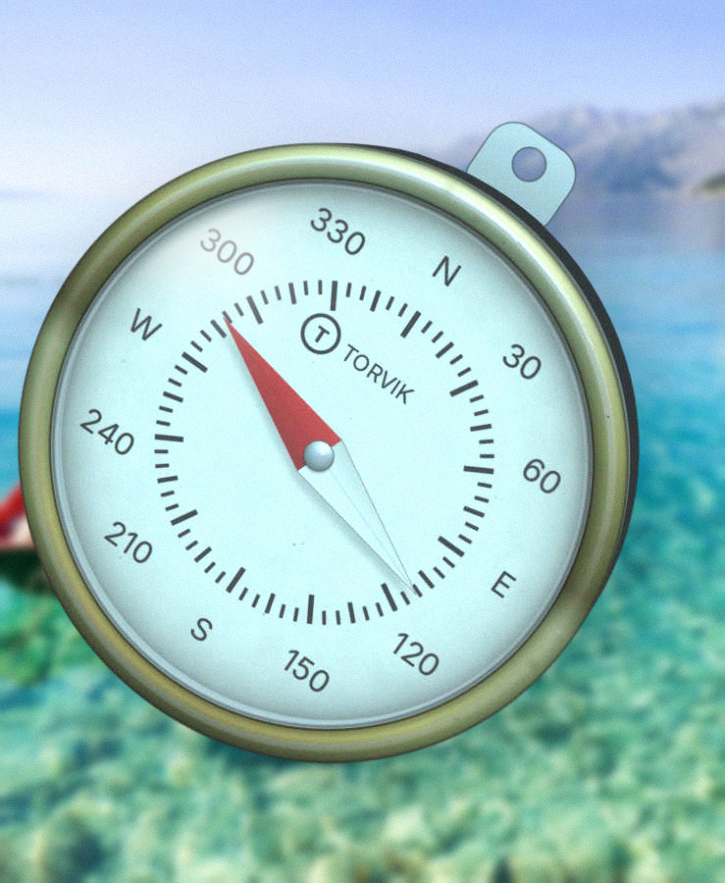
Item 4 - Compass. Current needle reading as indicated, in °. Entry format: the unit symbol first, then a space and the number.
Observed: ° 290
